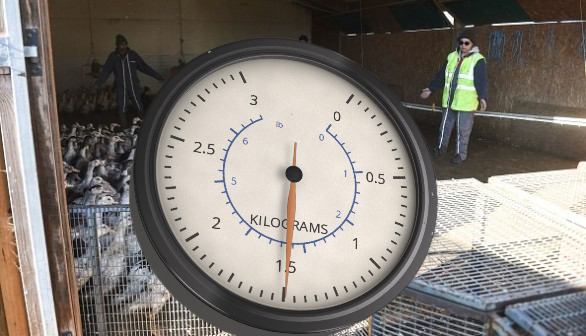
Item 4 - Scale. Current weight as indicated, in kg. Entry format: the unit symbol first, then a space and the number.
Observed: kg 1.5
